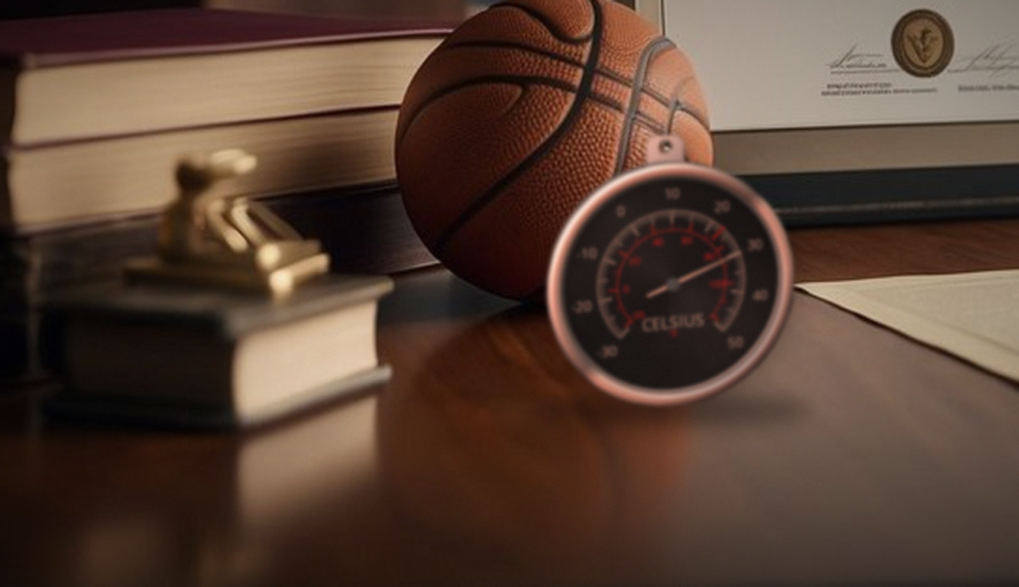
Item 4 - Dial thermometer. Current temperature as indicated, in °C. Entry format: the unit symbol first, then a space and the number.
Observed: °C 30
